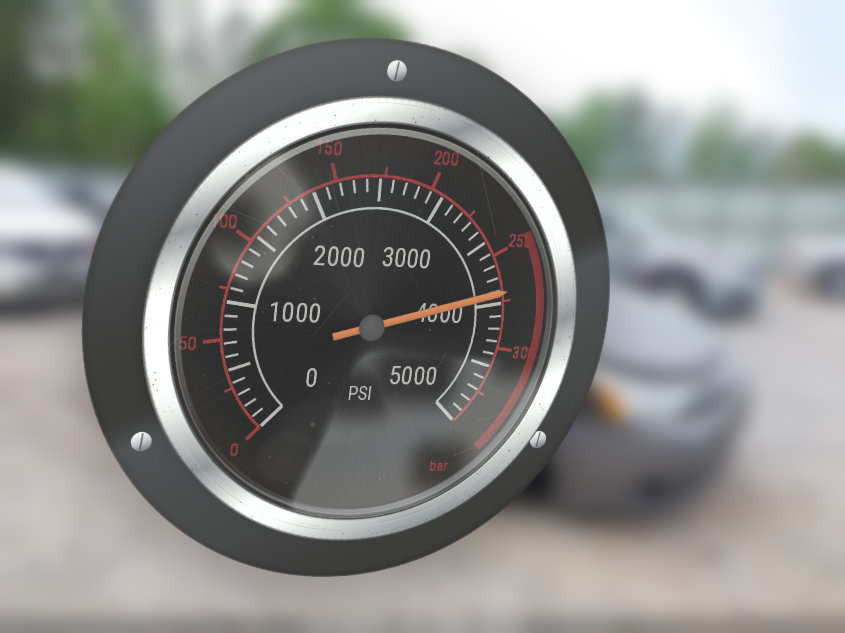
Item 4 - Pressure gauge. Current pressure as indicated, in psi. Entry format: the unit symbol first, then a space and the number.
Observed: psi 3900
